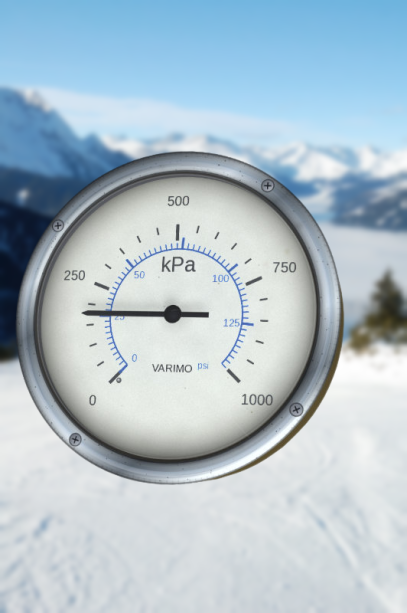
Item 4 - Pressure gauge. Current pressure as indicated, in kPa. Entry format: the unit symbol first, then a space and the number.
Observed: kPa 175
